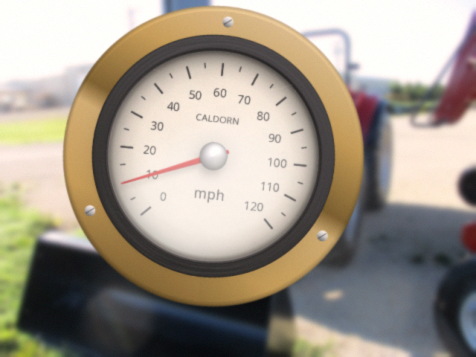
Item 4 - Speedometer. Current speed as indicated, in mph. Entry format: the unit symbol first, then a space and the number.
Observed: mph 10
